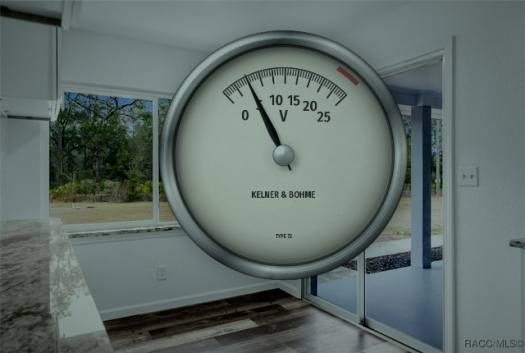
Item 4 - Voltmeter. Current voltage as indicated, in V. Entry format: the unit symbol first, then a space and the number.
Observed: V 5
